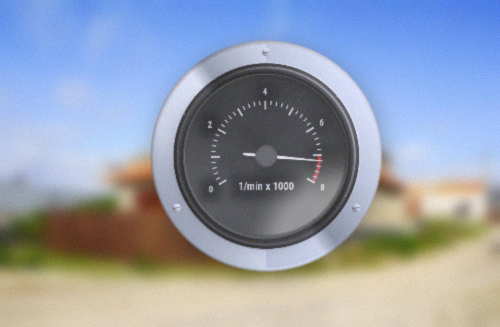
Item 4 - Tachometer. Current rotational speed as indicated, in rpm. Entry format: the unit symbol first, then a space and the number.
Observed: rpm 7200
